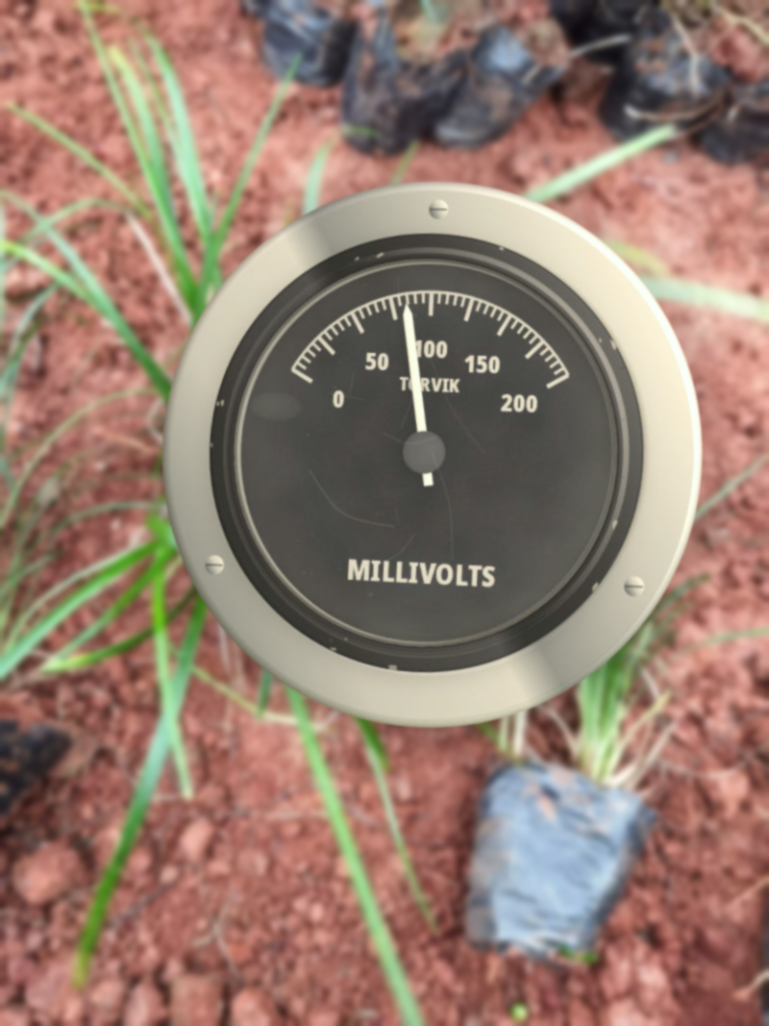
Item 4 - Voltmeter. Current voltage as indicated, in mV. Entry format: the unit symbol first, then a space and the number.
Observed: mV 85
